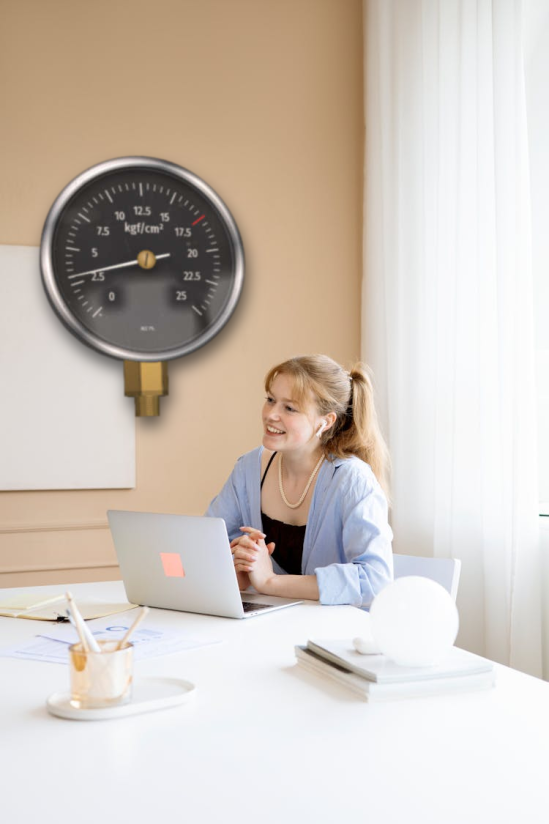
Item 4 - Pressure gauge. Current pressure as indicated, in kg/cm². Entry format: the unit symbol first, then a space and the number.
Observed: kg/cm² 3
